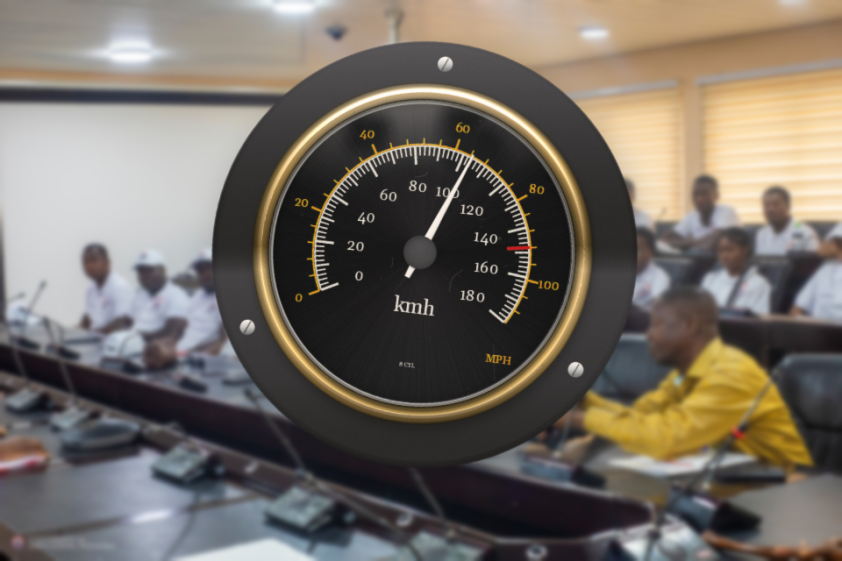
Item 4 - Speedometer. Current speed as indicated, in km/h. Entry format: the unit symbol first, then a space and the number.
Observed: km/h 104
